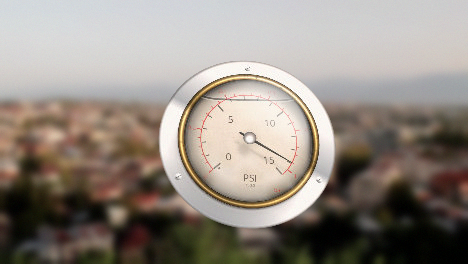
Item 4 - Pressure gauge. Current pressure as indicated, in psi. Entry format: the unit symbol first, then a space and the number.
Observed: psi 14
